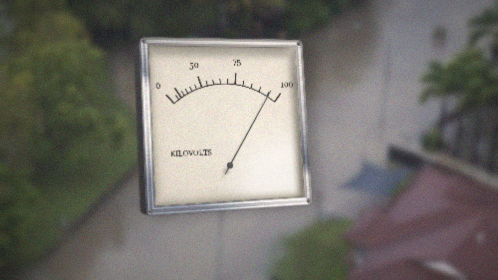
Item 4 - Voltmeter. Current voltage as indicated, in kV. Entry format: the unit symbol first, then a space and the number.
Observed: kV 95
